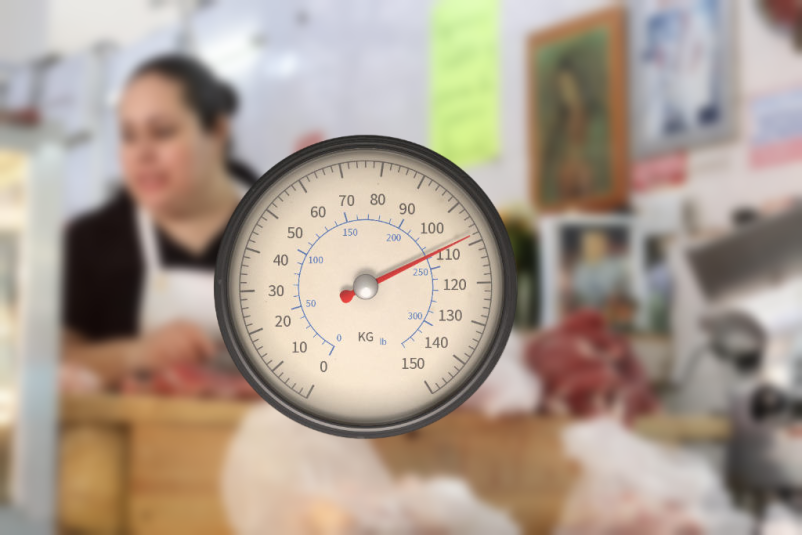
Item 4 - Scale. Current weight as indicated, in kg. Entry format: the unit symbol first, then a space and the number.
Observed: kg 108
